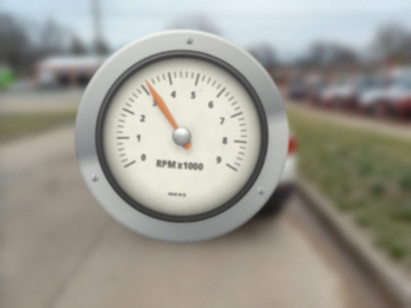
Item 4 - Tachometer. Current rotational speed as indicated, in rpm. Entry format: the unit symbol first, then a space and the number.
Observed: rpm 3200
